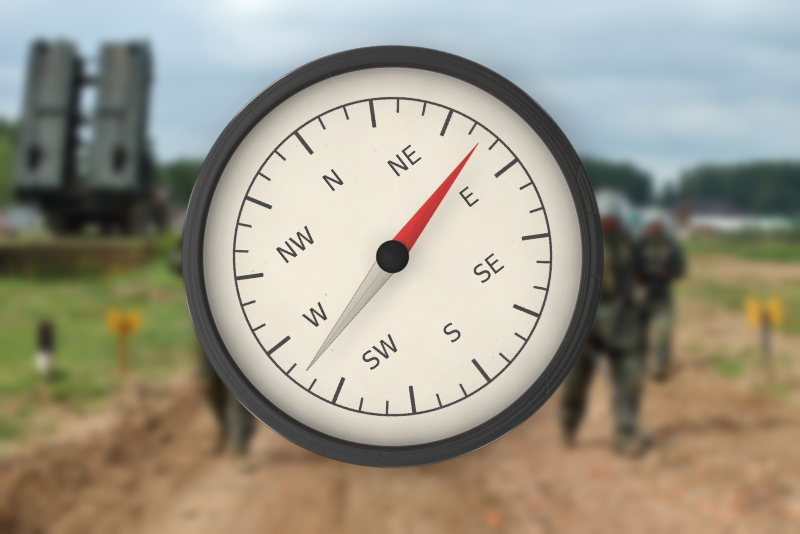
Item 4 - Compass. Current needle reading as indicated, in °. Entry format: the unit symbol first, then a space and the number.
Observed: ° 75
